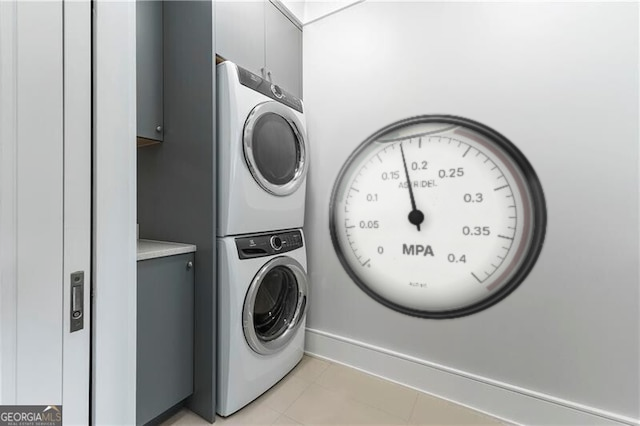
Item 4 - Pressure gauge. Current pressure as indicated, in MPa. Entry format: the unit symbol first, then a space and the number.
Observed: MPa 0.18
